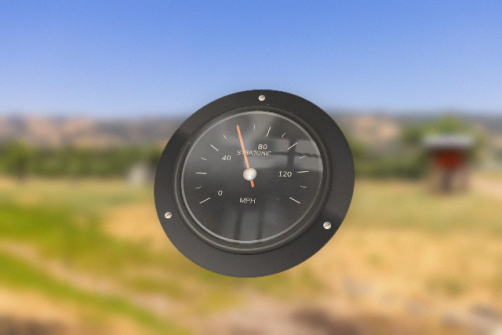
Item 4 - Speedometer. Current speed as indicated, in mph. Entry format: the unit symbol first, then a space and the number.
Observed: mph 60
